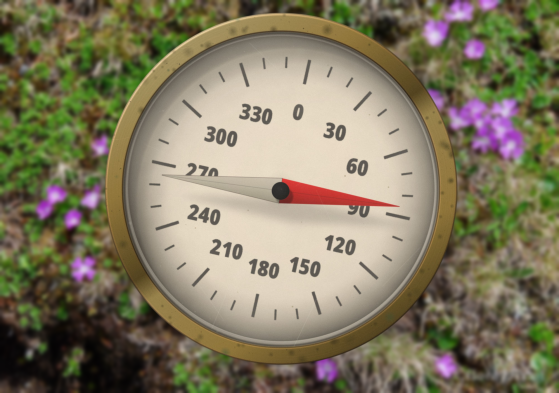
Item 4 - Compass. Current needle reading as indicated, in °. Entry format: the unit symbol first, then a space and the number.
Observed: ° 85
